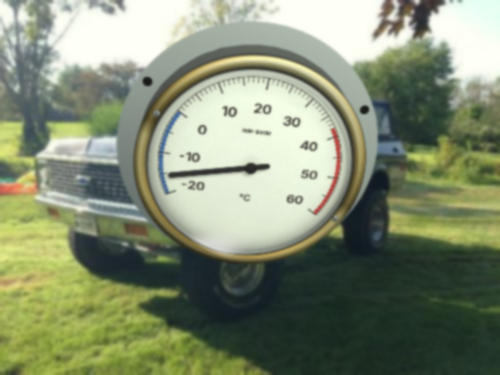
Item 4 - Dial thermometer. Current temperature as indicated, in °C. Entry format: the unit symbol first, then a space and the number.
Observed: °C -15
